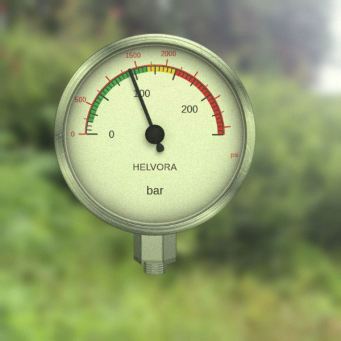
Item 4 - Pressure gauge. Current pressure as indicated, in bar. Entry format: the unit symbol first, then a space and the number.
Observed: bar 95
